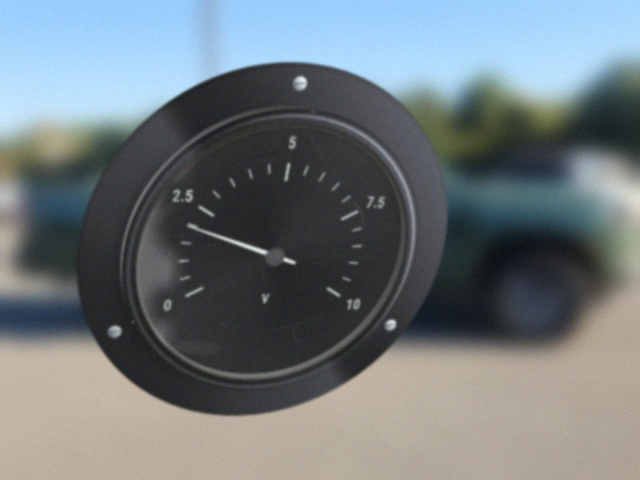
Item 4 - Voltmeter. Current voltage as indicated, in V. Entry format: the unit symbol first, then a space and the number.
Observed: V 2
